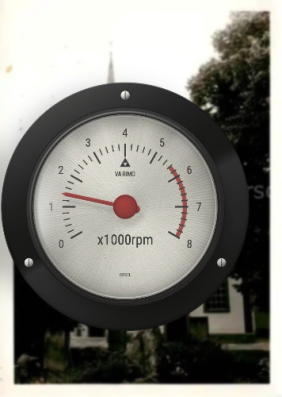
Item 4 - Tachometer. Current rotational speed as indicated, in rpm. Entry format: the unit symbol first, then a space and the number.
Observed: rpm 1400
